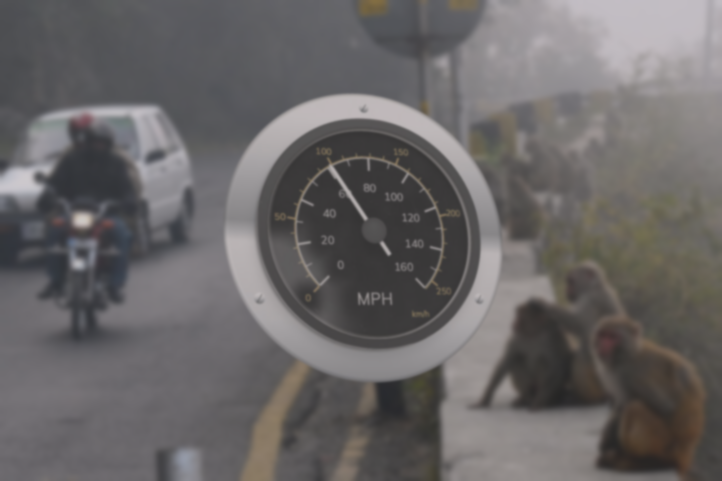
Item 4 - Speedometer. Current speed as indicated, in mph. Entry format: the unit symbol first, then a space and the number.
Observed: mph 60
